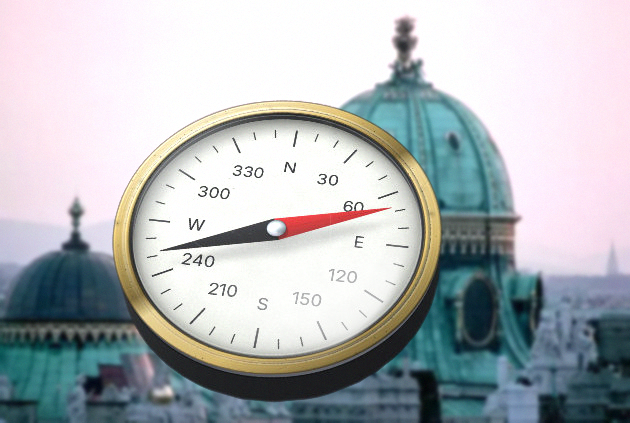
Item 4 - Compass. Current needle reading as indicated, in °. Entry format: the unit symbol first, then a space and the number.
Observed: ° 70
